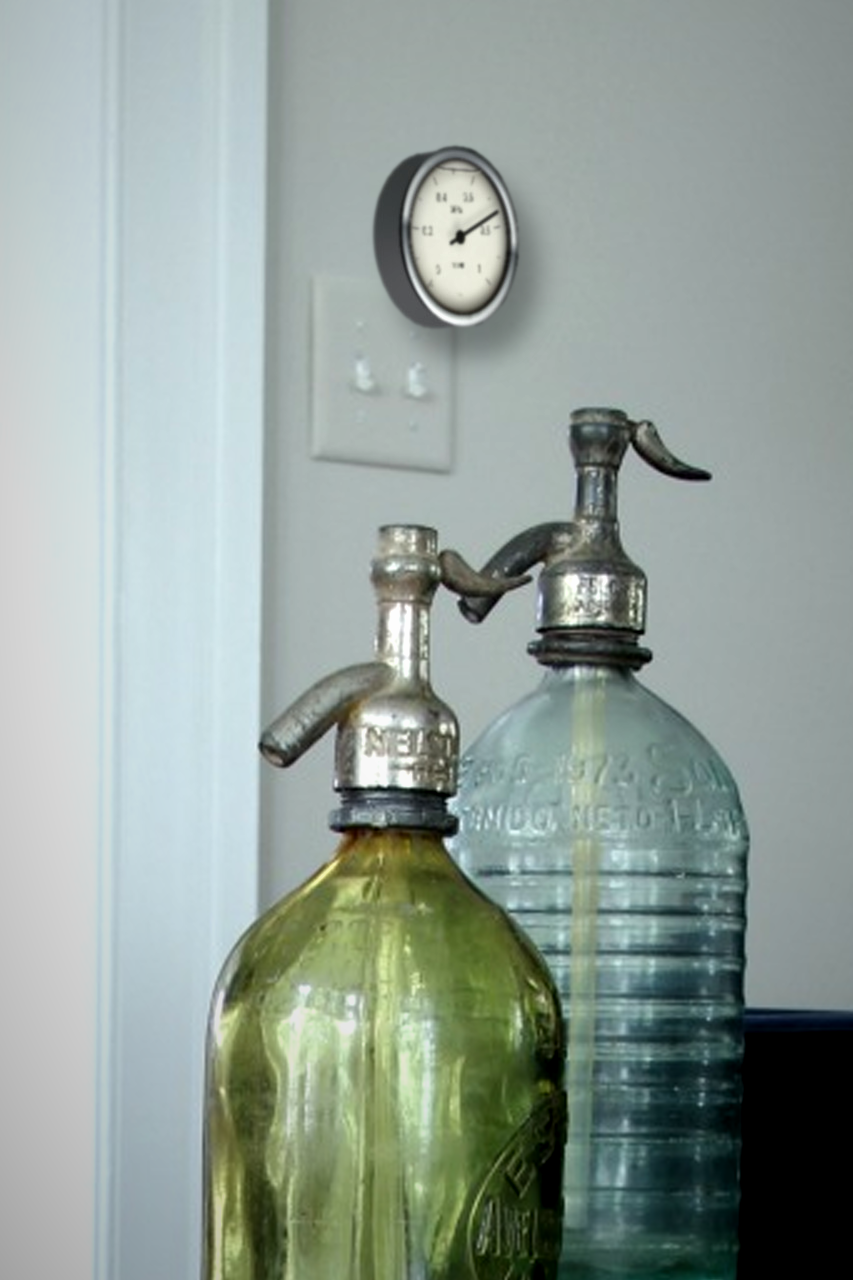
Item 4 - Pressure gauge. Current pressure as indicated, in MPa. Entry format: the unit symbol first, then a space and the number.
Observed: MPa 0.75
